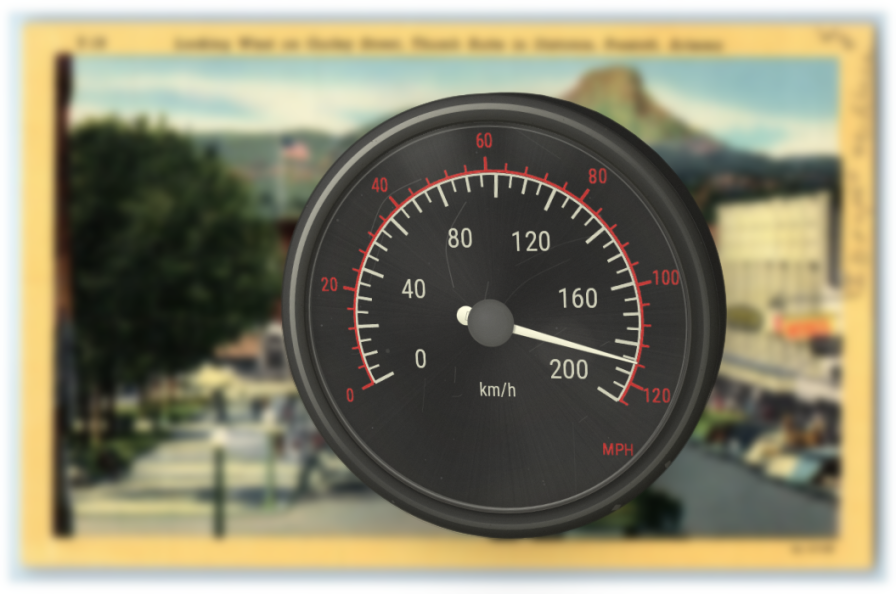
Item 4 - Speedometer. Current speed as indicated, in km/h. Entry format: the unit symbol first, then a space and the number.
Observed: km/h 185
